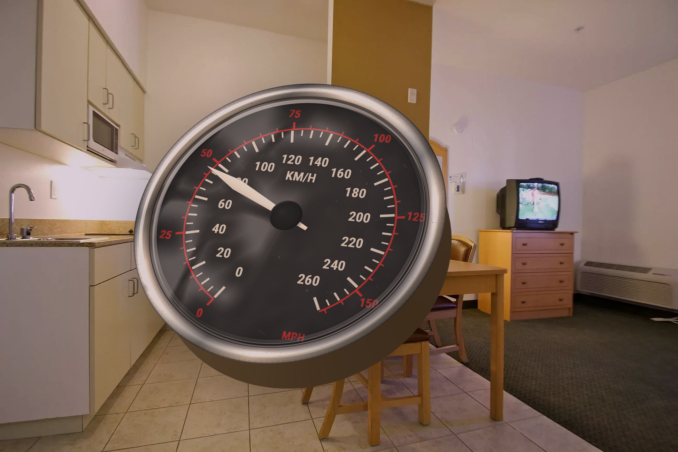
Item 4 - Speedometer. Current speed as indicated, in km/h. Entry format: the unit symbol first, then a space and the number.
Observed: km/h 75
